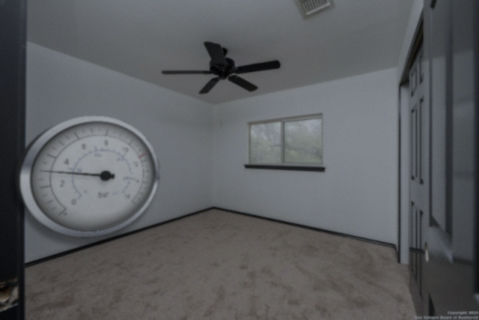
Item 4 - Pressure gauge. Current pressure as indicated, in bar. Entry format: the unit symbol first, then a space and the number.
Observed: bar 3
